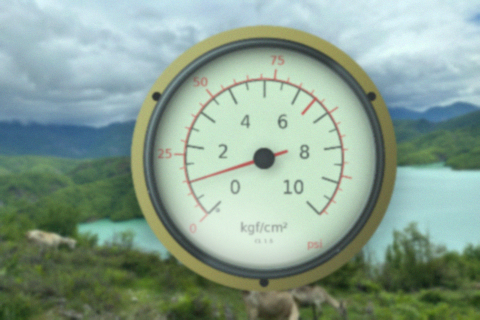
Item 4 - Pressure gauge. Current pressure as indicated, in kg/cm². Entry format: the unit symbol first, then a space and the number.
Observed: kg/cm² 1
